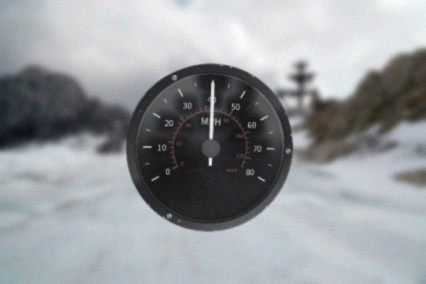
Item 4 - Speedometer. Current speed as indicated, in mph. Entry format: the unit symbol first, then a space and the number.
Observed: mph 40
